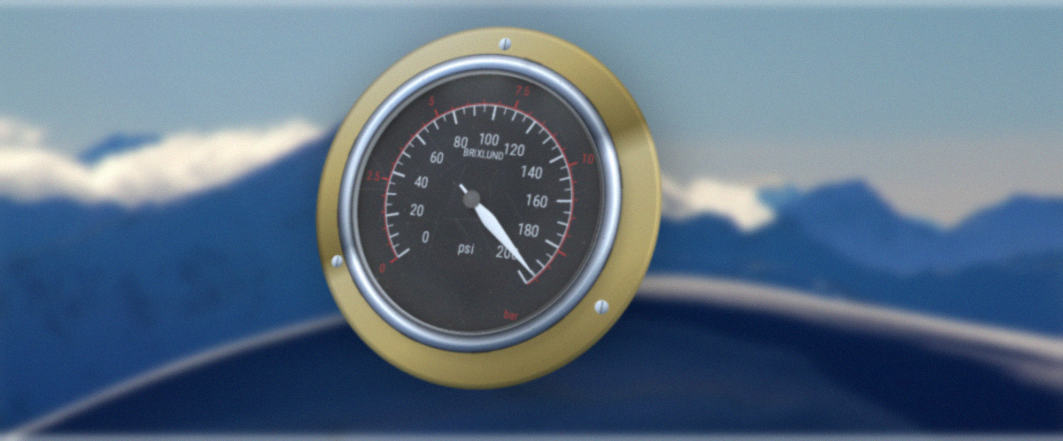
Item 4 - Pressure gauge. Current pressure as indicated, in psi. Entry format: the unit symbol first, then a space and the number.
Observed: psi 195
